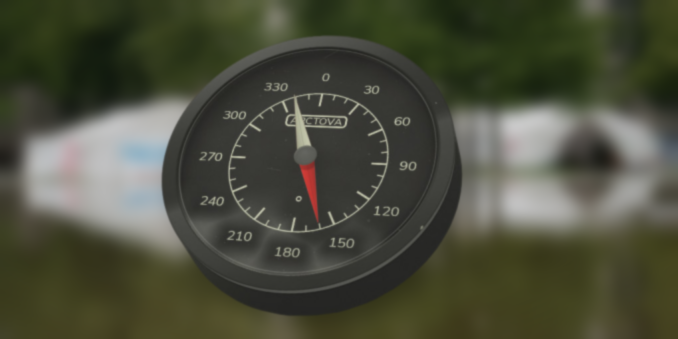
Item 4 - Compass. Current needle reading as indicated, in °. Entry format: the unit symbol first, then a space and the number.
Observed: ° 160
